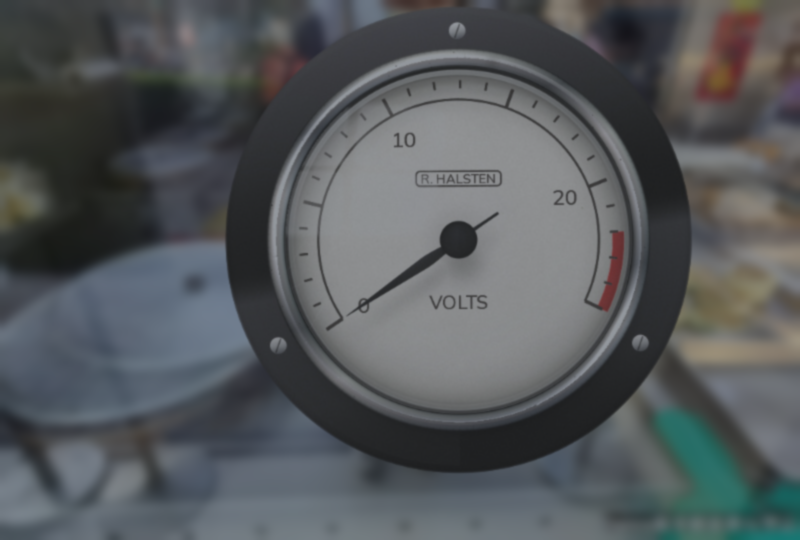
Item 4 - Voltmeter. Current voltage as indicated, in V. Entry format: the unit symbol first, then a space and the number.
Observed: V 0
